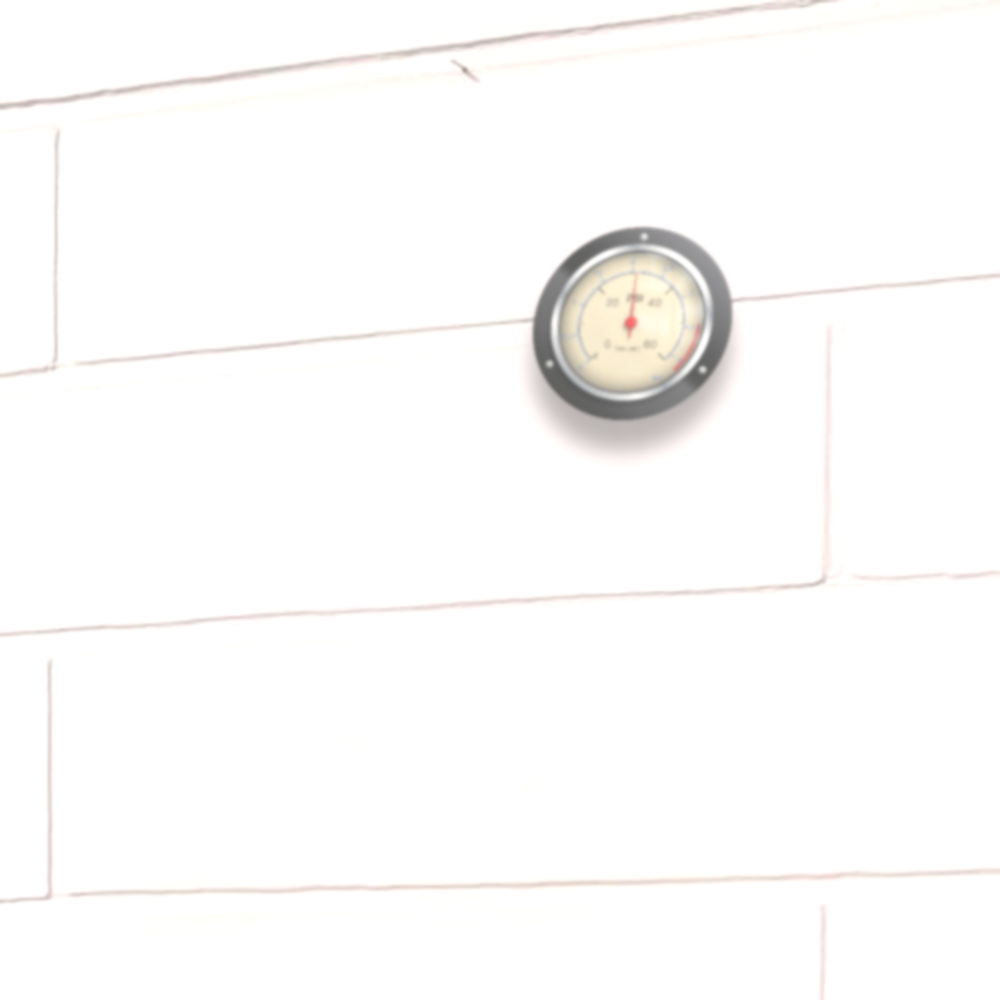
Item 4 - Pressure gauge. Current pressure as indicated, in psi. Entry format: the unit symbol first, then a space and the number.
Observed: psi 30
